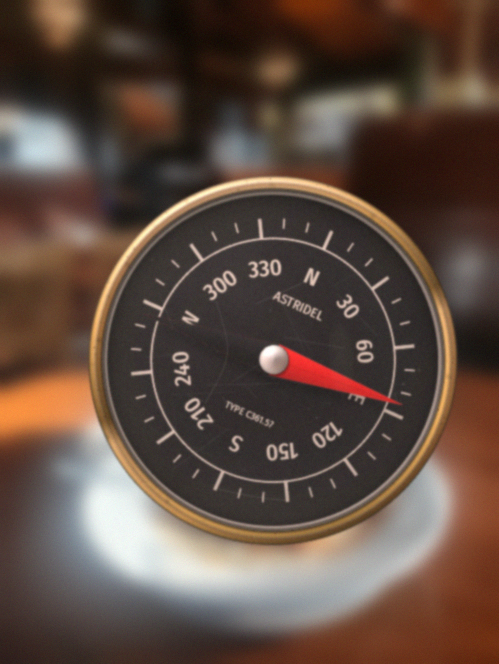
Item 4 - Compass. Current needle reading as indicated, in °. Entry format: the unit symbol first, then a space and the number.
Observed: ° 85
